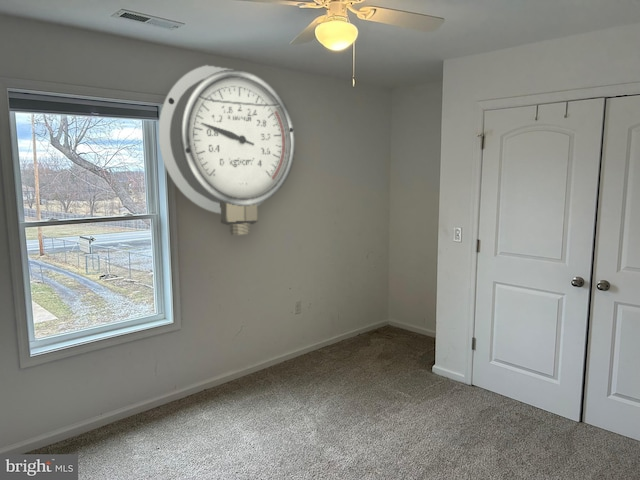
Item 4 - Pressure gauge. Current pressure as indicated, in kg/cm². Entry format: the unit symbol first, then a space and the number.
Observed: kg/cm² 0.9
